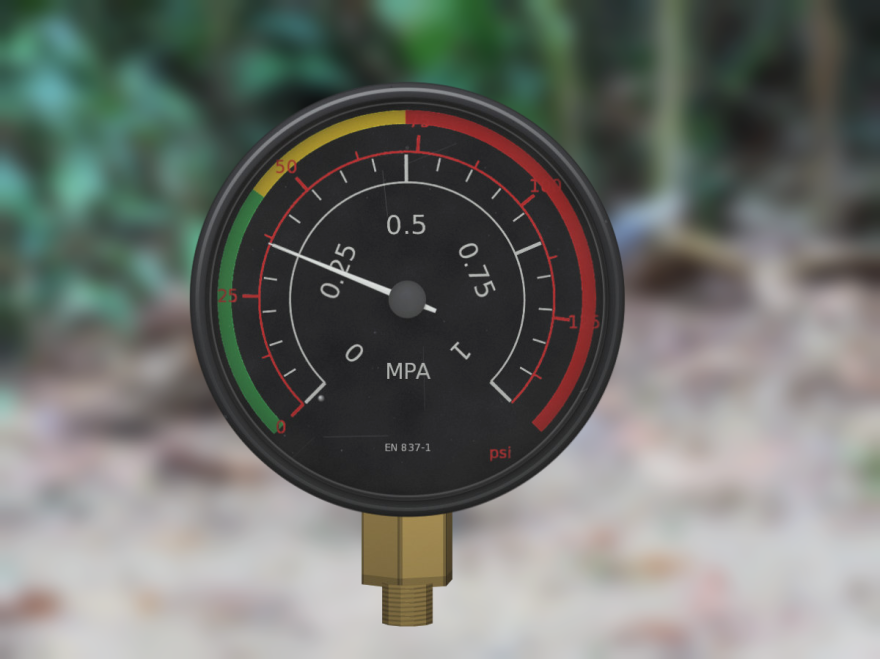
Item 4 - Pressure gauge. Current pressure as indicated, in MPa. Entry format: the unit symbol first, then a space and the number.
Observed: MPa 0.25
